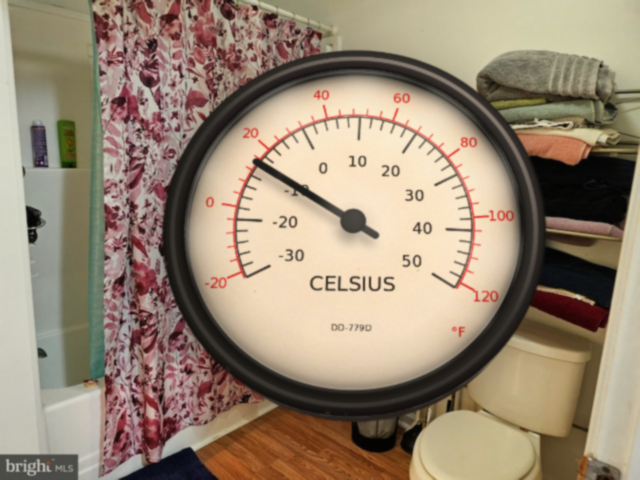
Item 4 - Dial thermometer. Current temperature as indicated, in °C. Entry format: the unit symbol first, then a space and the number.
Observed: °C -10
